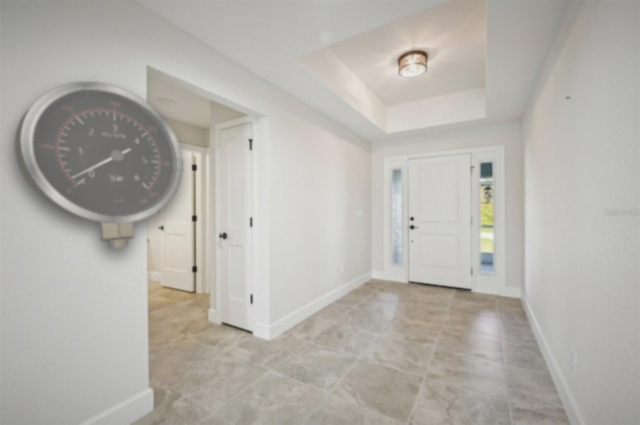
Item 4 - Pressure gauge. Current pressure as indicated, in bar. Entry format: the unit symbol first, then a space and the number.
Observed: bar 0.2
